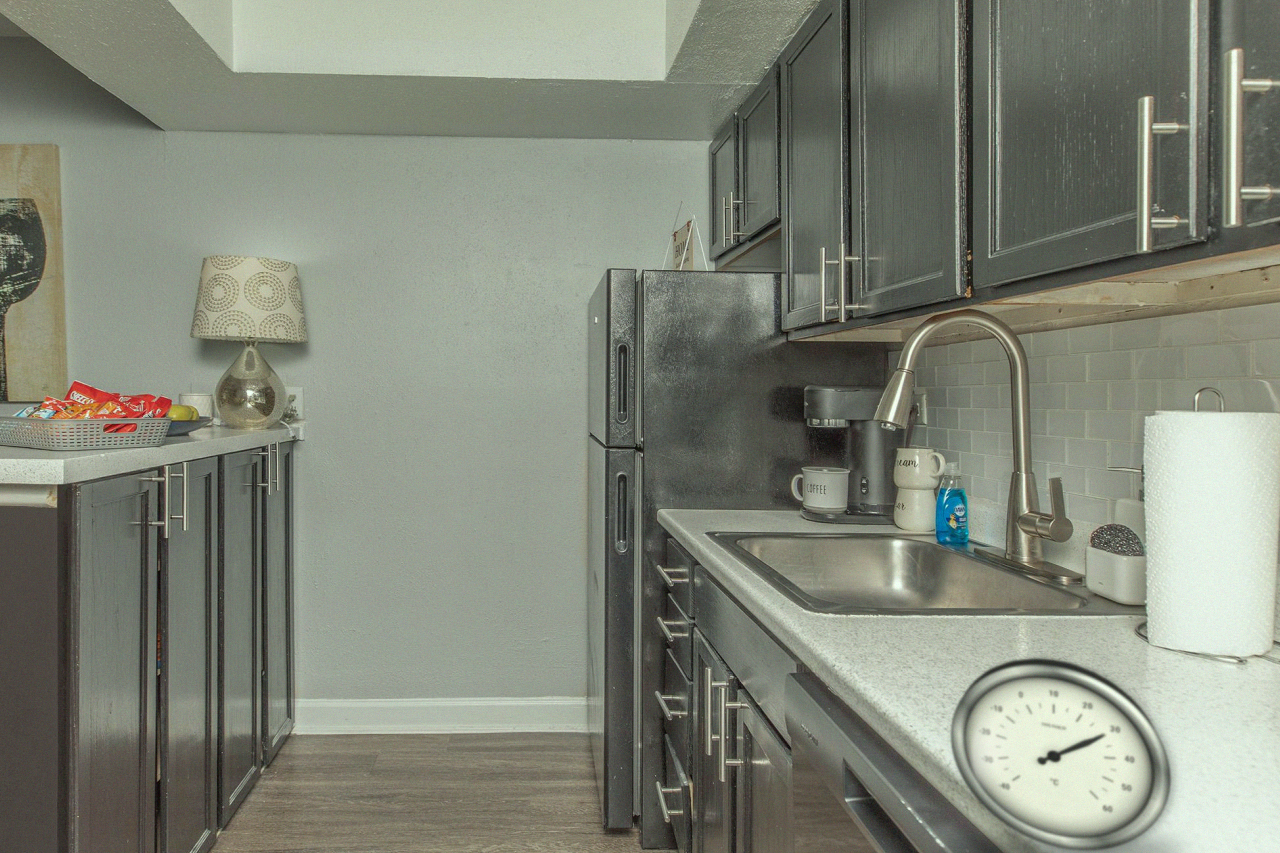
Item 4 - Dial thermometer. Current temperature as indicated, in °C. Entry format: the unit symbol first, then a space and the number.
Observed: °C 30
